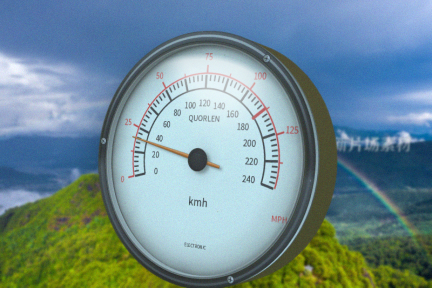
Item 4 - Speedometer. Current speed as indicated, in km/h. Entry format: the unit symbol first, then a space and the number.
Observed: km/h 32
